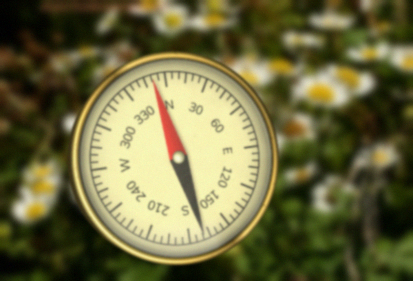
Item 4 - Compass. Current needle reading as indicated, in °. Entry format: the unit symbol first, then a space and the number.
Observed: ° 350
